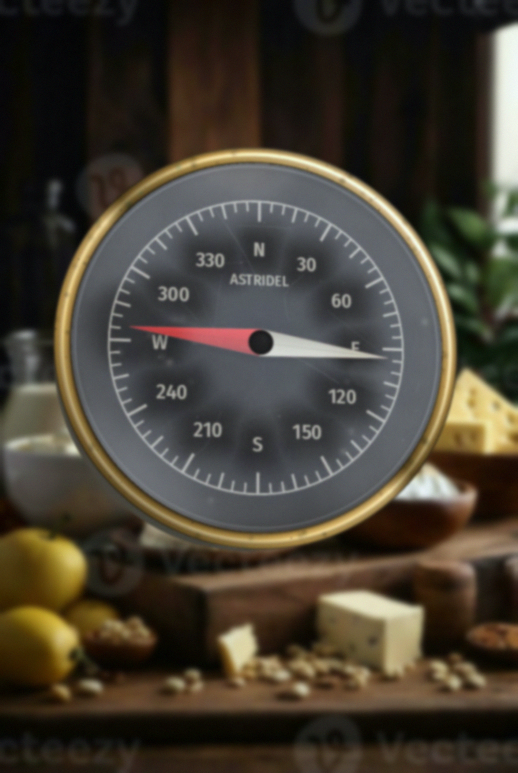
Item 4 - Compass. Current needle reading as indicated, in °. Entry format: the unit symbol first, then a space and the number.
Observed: ° 275
